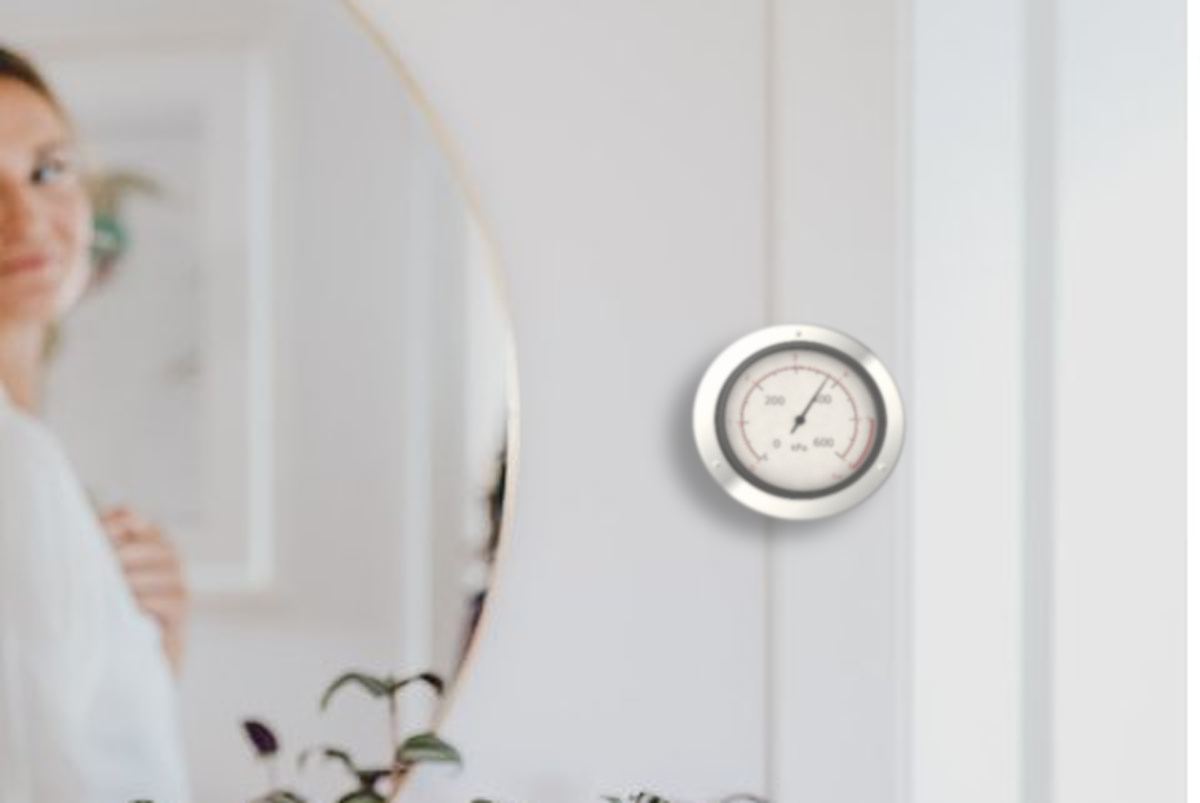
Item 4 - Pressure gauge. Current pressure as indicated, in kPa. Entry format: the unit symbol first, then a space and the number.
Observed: kPa 375
